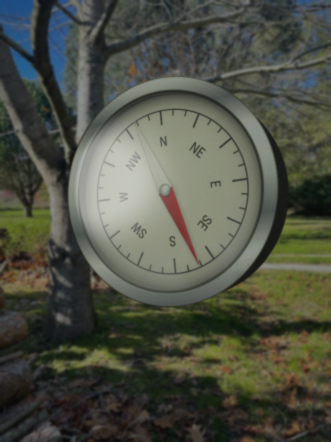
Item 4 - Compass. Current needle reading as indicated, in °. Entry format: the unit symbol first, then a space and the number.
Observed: ° 160
